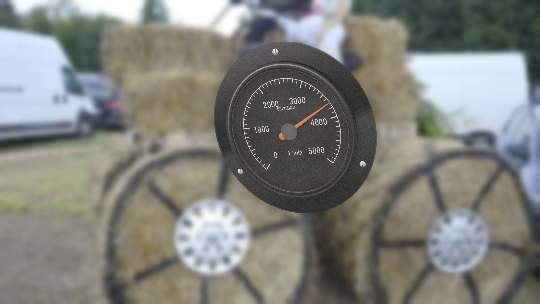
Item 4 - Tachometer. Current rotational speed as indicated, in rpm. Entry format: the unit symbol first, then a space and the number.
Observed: rpm 3700
